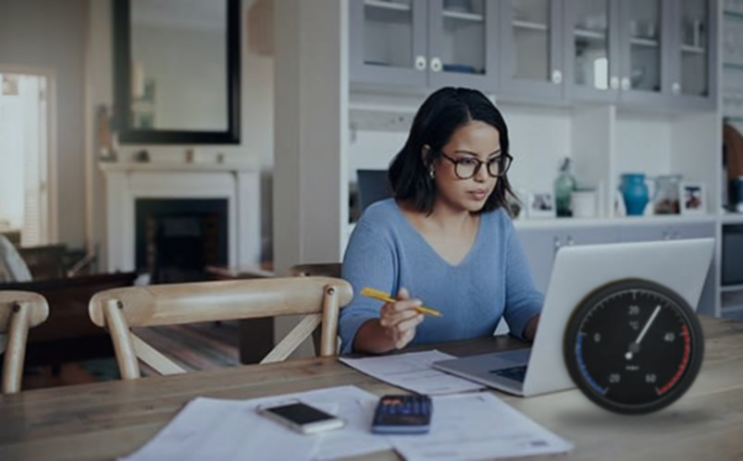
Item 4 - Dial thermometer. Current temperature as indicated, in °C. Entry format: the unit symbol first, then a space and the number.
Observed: °C 28
